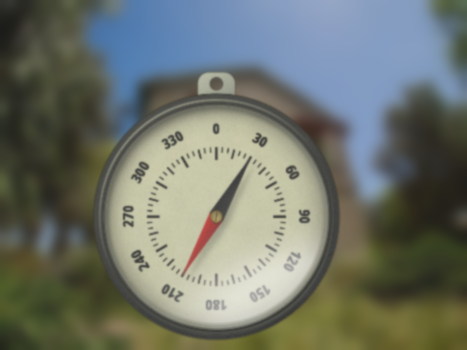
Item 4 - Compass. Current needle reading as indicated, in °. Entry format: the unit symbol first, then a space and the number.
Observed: ° 210
